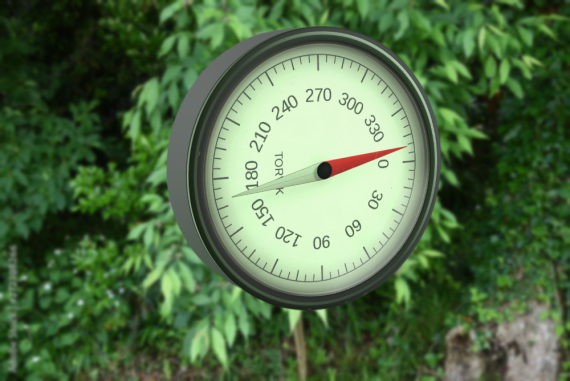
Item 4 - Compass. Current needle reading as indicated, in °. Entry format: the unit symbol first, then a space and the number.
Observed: ° 350
